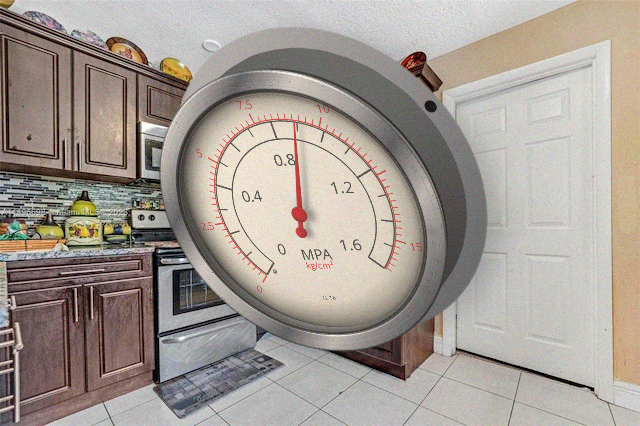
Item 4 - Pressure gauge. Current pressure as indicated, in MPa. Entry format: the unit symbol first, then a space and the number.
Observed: MPa 0.9
